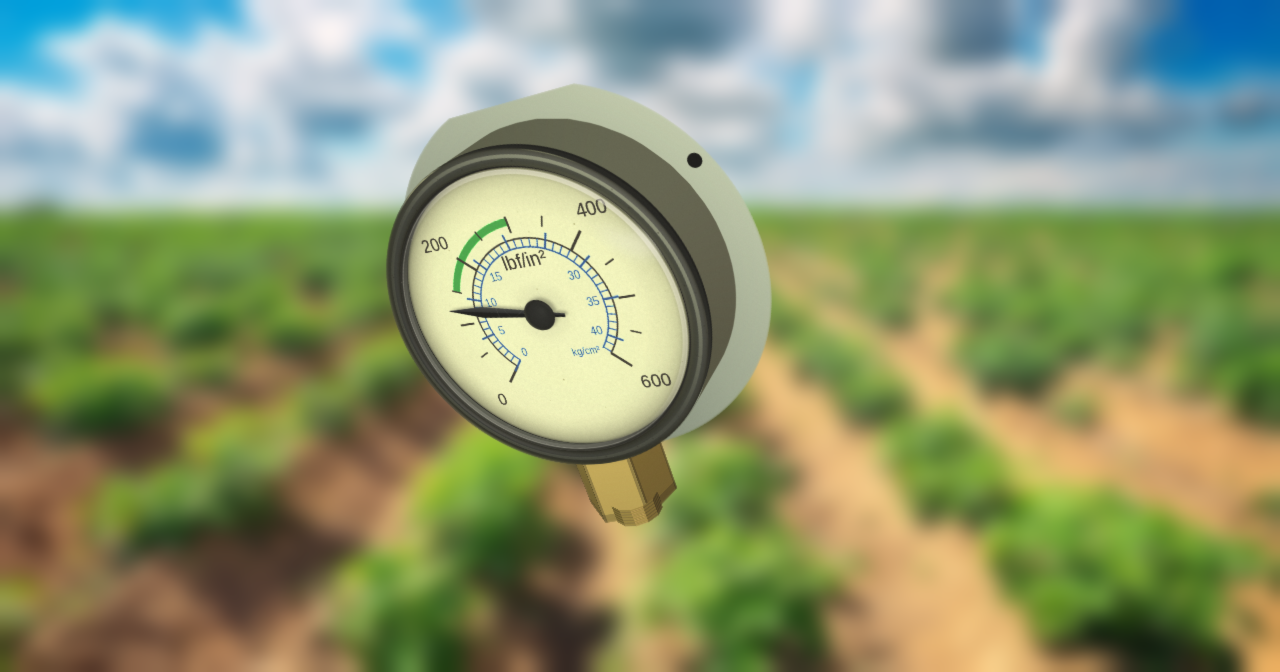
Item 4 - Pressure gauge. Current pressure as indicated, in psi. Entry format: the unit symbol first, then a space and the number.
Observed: psi 125
